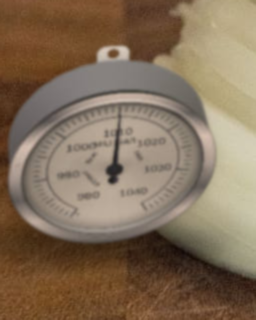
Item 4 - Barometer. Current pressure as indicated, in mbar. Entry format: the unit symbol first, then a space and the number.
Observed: mbar 1010
